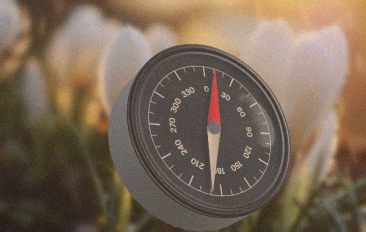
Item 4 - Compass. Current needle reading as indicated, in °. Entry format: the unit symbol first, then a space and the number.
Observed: ° 10
